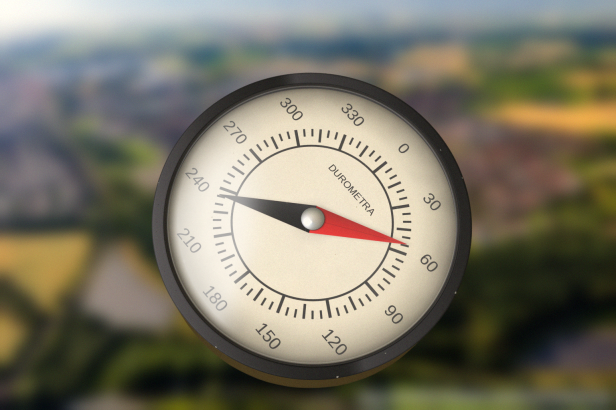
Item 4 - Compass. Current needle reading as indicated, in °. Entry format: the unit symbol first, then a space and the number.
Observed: ° 55
